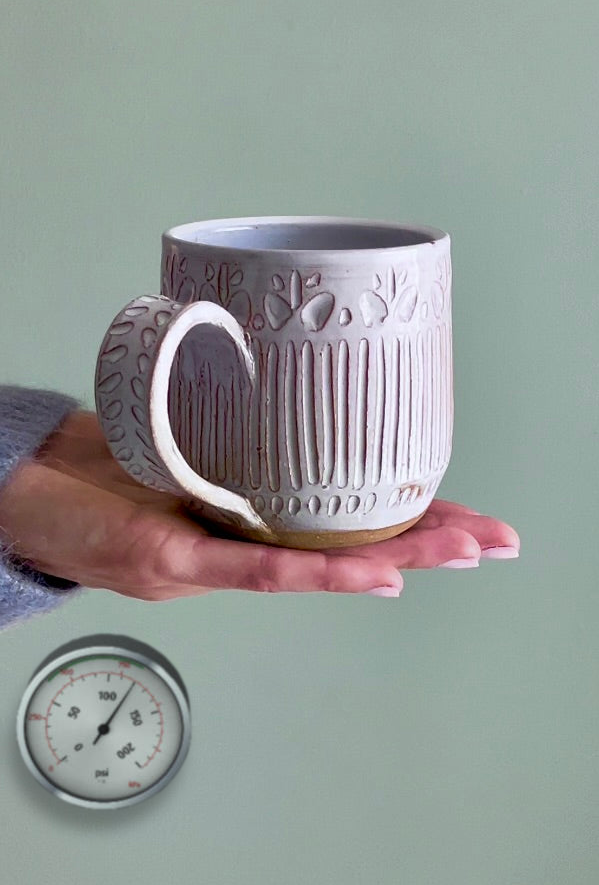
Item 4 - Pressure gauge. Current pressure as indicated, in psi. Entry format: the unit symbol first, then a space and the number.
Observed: psi 120
